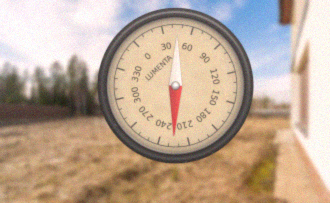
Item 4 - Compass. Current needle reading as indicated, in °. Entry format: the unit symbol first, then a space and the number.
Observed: ° 225
